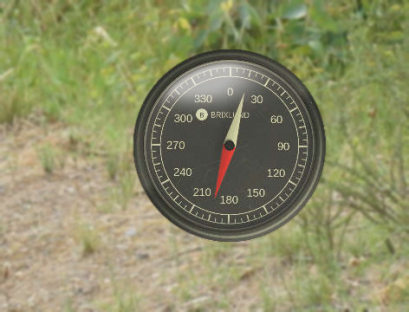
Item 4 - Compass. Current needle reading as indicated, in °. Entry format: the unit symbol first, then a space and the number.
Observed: ° 195
